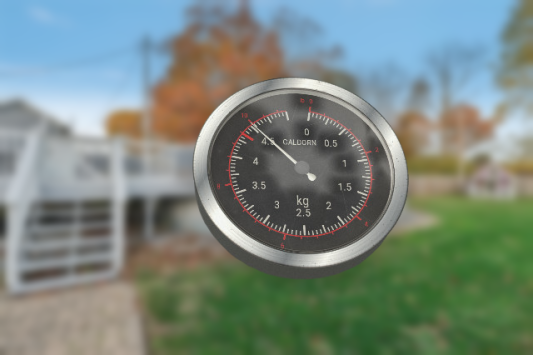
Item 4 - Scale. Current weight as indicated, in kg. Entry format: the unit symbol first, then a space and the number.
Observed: kg 4.5
